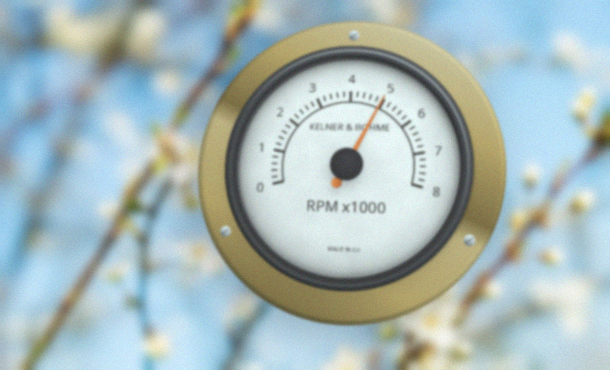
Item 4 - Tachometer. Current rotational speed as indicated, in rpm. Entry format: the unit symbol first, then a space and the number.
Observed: rpm 5000
